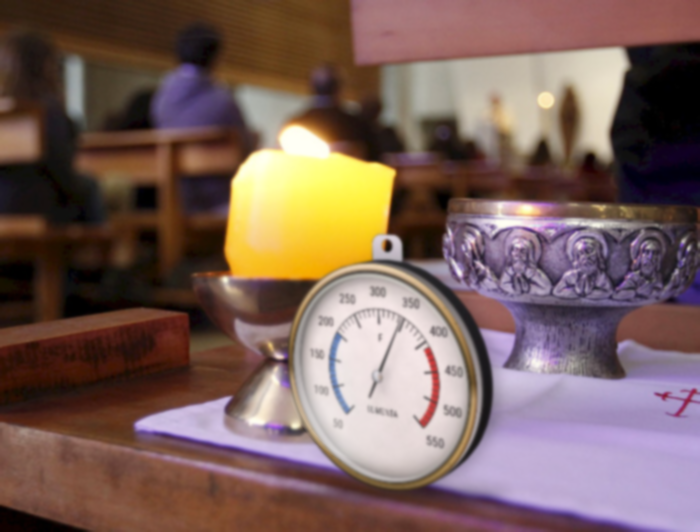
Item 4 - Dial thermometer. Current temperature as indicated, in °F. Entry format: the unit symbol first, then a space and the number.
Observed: °F 350
